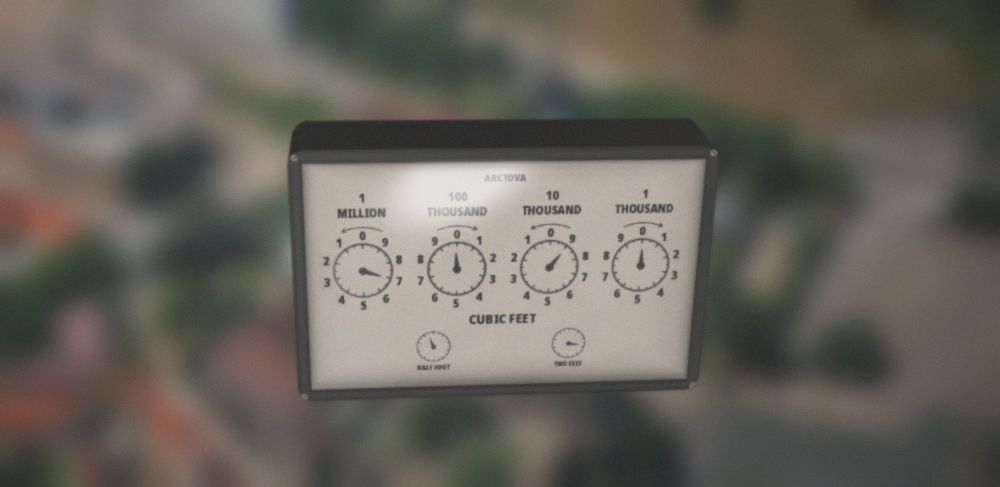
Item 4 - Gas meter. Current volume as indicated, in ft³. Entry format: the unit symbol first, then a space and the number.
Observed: ft³ 699000
